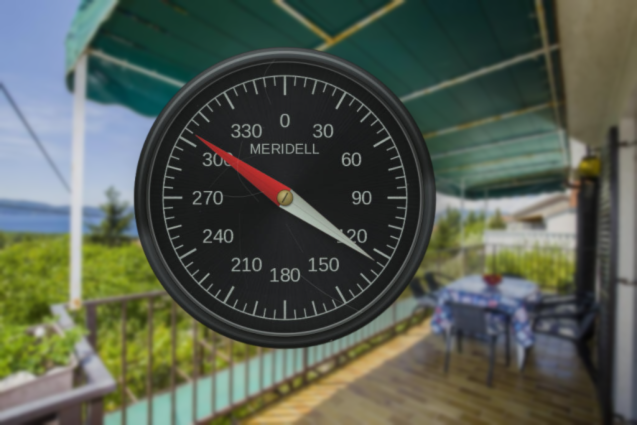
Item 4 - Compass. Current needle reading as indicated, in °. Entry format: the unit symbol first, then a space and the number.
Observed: ° 305
